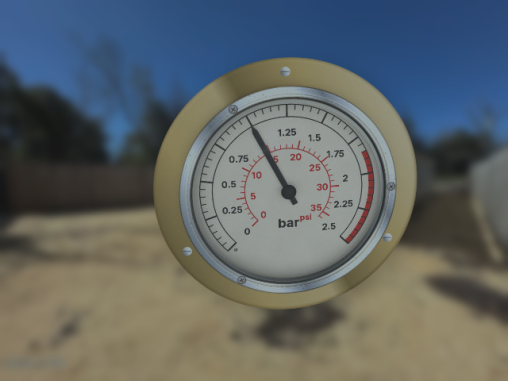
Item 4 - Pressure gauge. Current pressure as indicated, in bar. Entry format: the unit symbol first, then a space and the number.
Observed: bar 1
